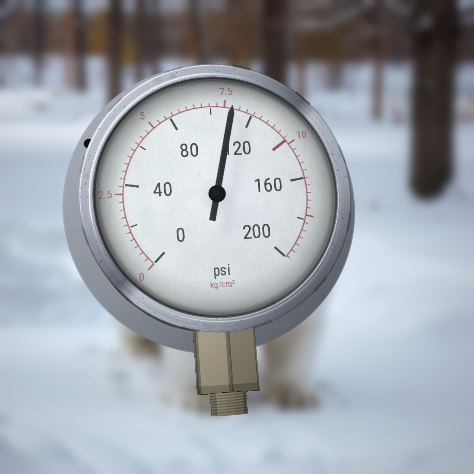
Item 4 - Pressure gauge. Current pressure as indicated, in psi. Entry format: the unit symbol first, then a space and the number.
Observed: psi 110
